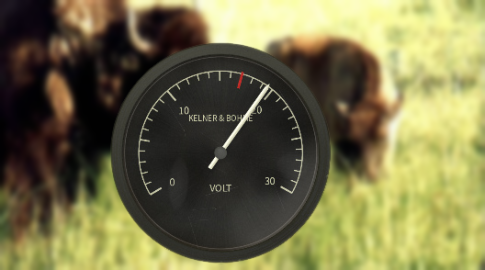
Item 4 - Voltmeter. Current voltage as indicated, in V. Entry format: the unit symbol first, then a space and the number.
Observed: V 19.5
